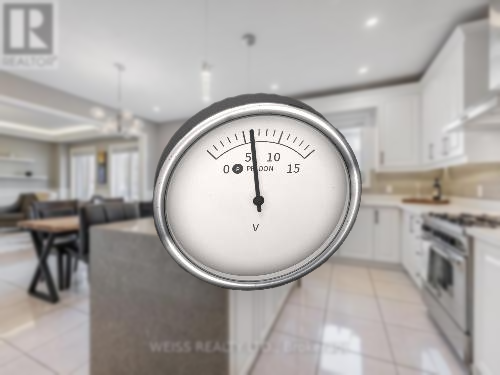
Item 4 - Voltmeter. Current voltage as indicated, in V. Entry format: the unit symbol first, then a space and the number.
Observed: V 6
